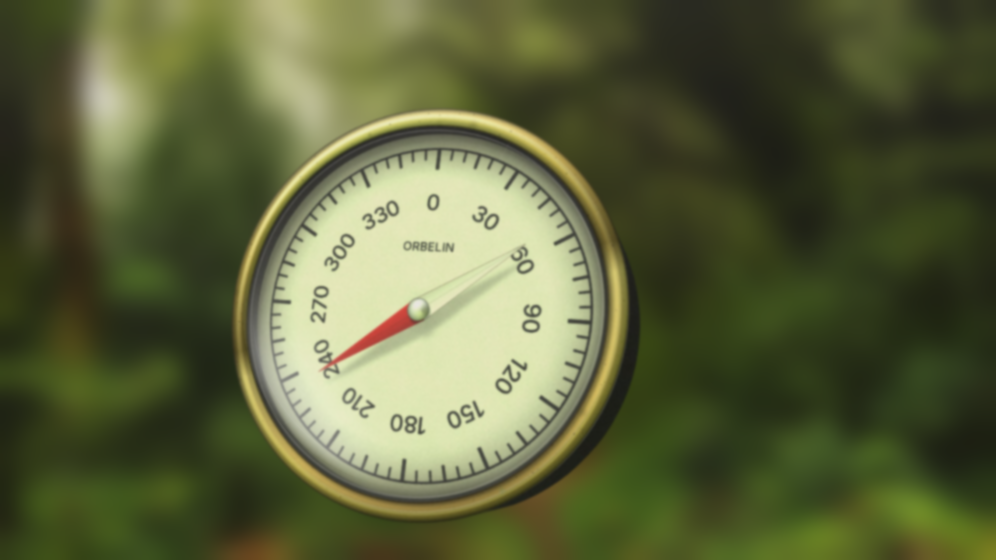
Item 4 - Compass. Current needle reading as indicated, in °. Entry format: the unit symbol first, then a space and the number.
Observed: ° 235
